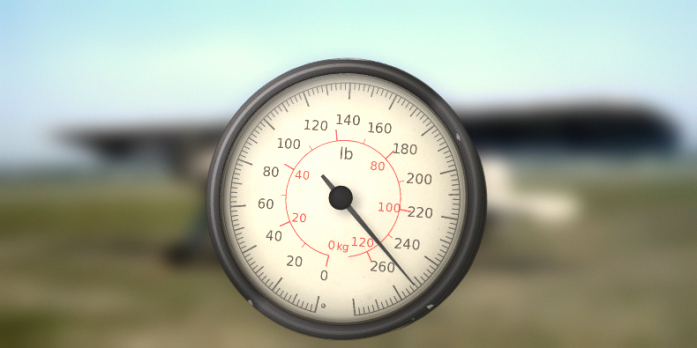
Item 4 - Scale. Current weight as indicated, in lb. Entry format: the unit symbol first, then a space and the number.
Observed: lb 252
